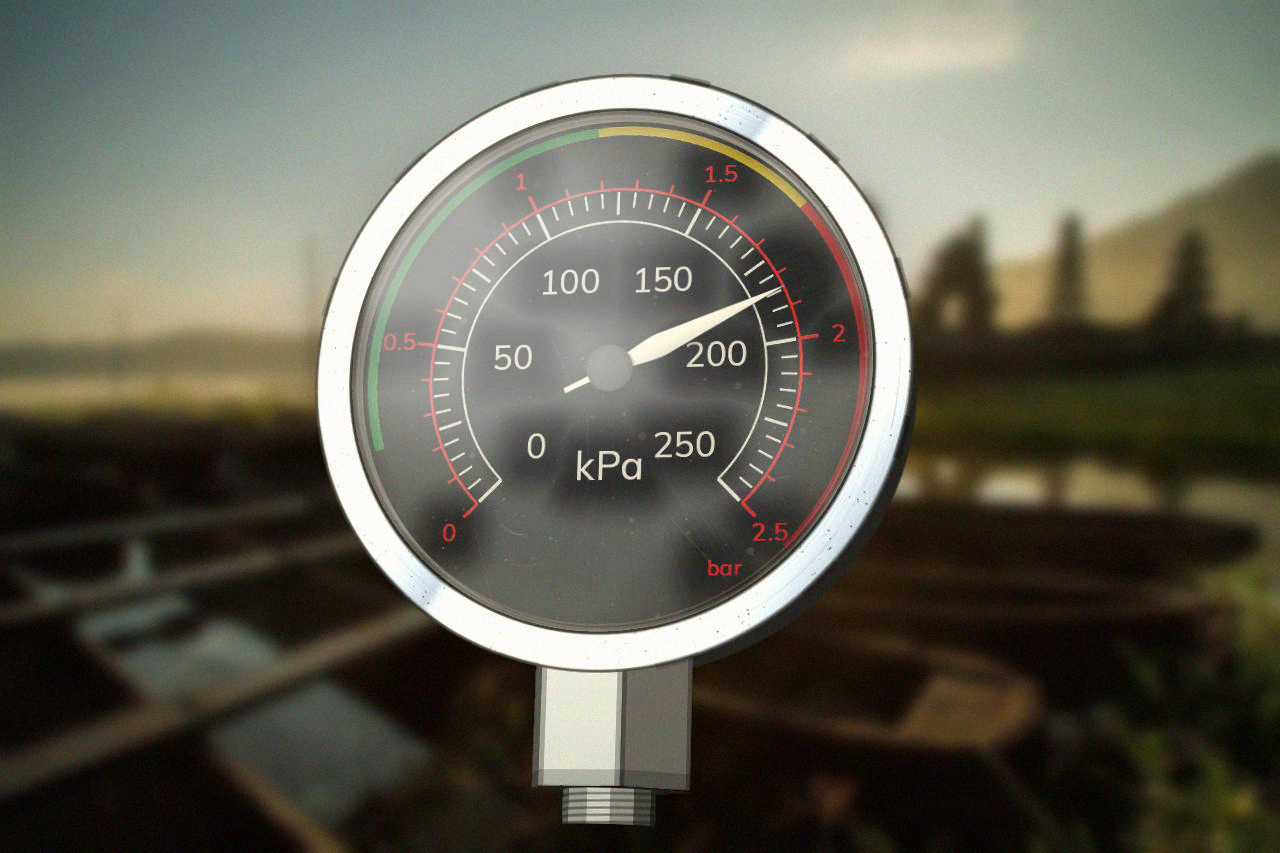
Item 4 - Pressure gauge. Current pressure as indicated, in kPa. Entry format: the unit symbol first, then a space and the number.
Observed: kPa 185
